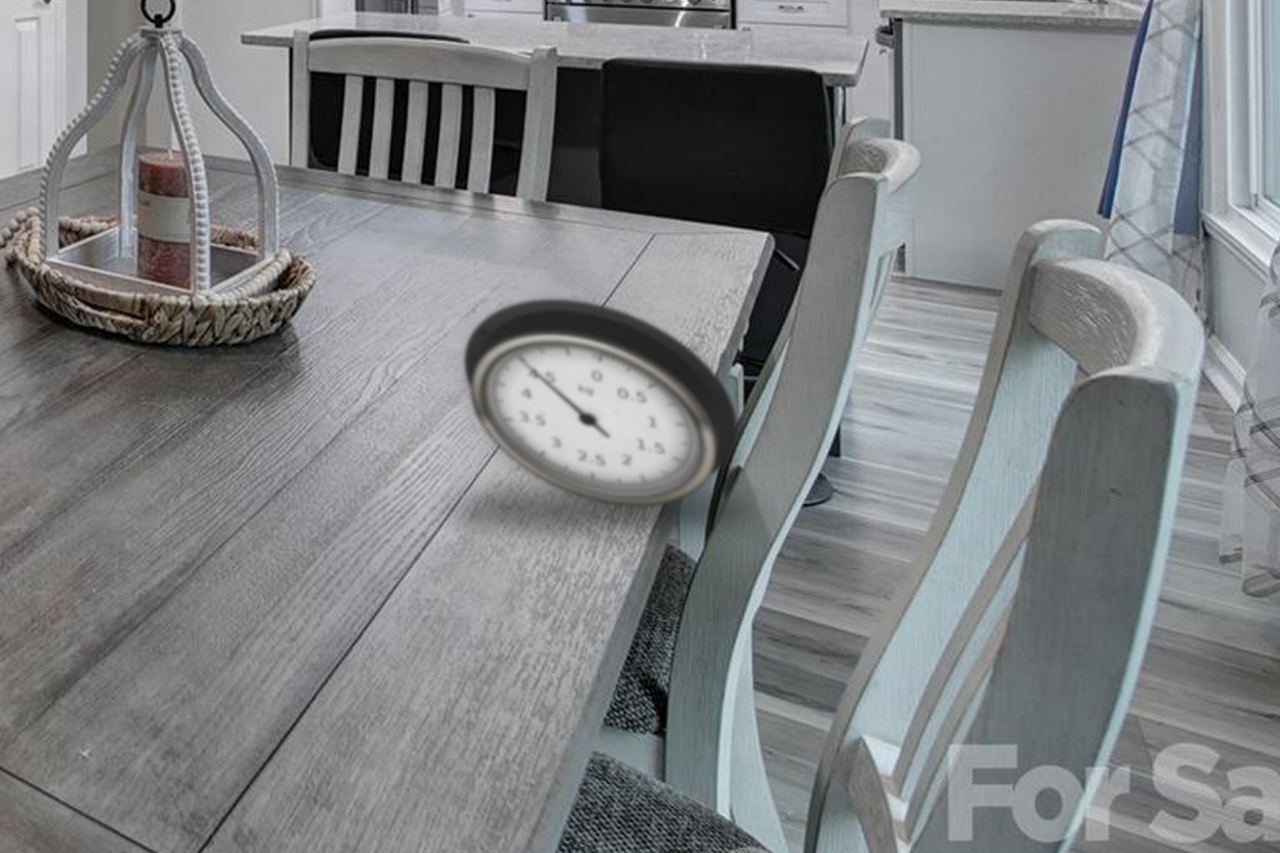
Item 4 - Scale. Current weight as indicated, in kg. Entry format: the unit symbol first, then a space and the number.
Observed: kg 4.5
